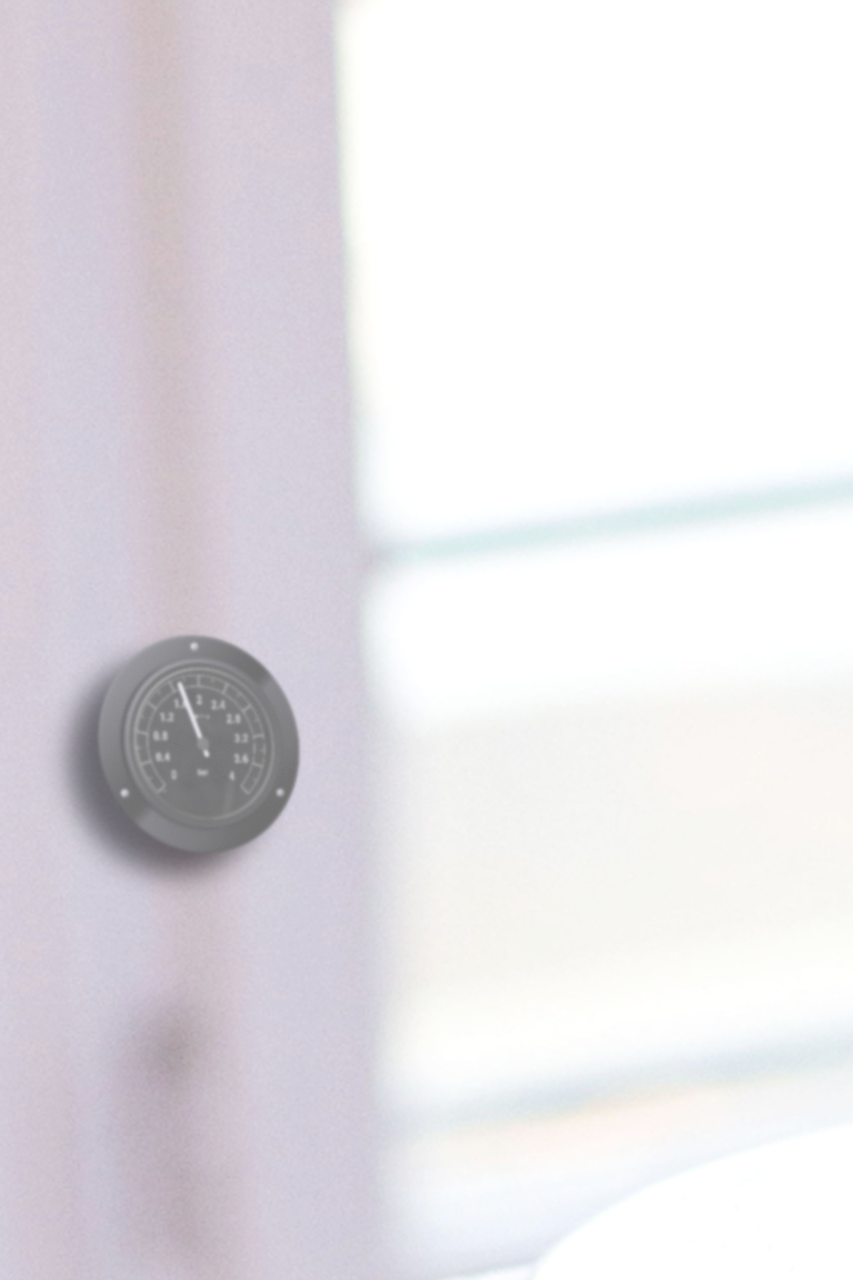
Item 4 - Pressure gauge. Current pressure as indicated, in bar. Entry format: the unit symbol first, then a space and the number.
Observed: bar 1.7
